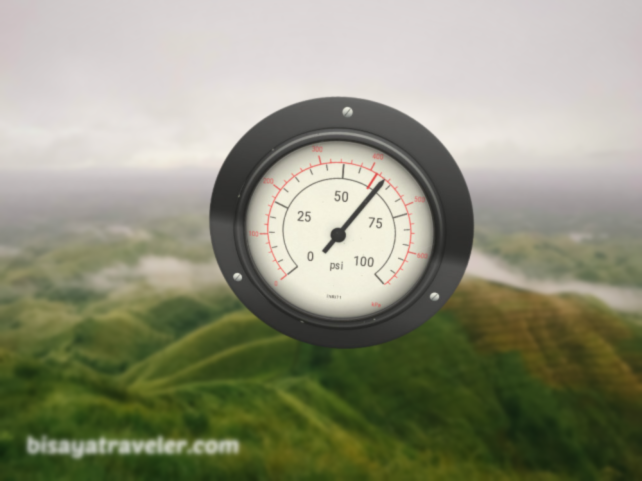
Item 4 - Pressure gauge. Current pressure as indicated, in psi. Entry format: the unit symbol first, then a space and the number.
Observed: psi 62.5
